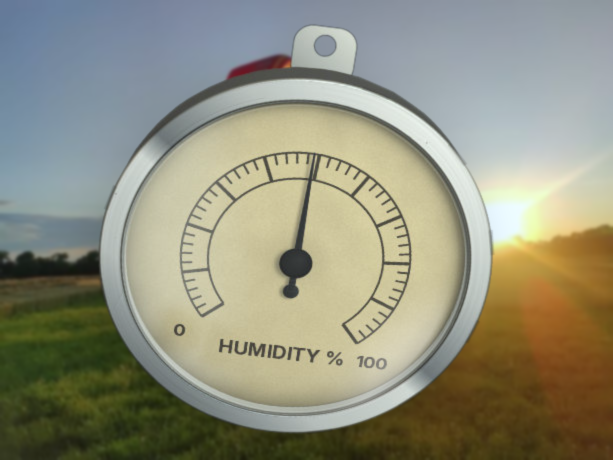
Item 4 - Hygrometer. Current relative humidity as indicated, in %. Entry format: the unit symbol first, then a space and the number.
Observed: % 49
